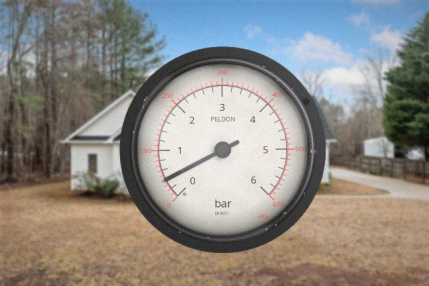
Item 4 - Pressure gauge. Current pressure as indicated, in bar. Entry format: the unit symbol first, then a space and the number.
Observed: bar 0.4
